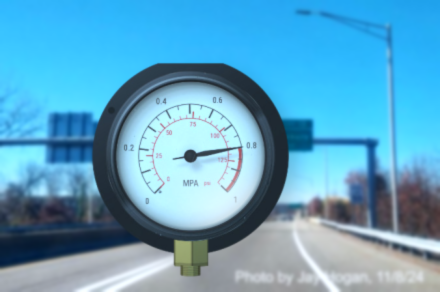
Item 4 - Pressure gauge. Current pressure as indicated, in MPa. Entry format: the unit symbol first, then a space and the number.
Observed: MPa 0.8
